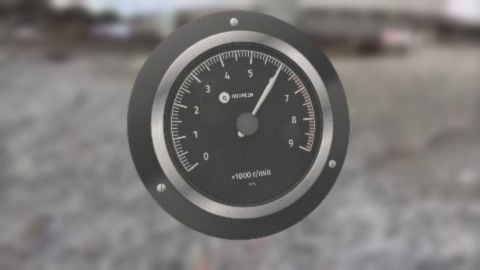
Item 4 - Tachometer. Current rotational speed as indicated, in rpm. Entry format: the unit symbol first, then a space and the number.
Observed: rpm 6000
